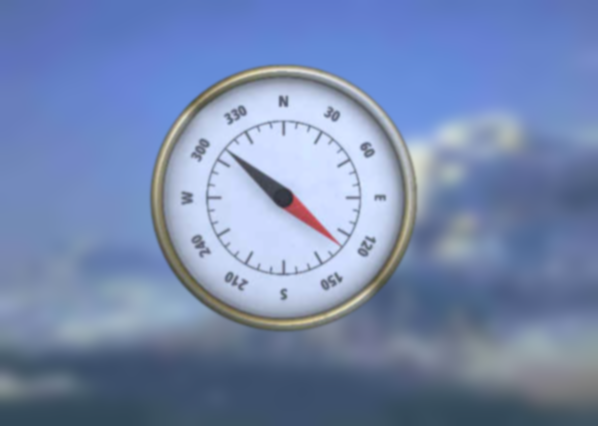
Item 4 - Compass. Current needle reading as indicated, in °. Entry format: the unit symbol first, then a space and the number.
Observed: ° 130
